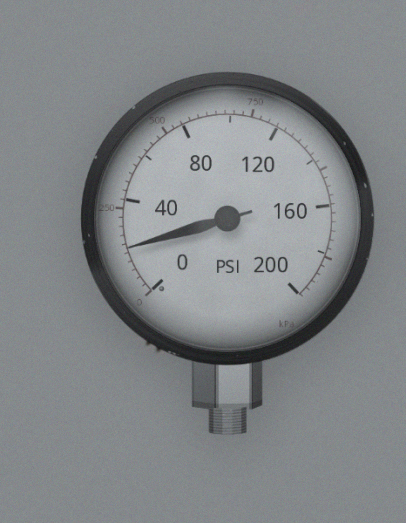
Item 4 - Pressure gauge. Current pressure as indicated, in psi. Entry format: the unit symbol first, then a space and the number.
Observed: psi 20
